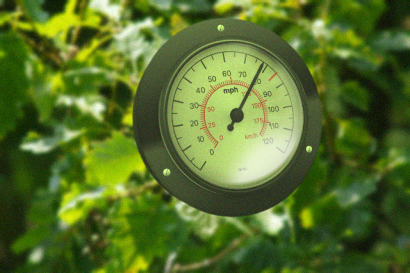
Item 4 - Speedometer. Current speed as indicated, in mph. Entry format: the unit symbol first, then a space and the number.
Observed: mph 77.5
